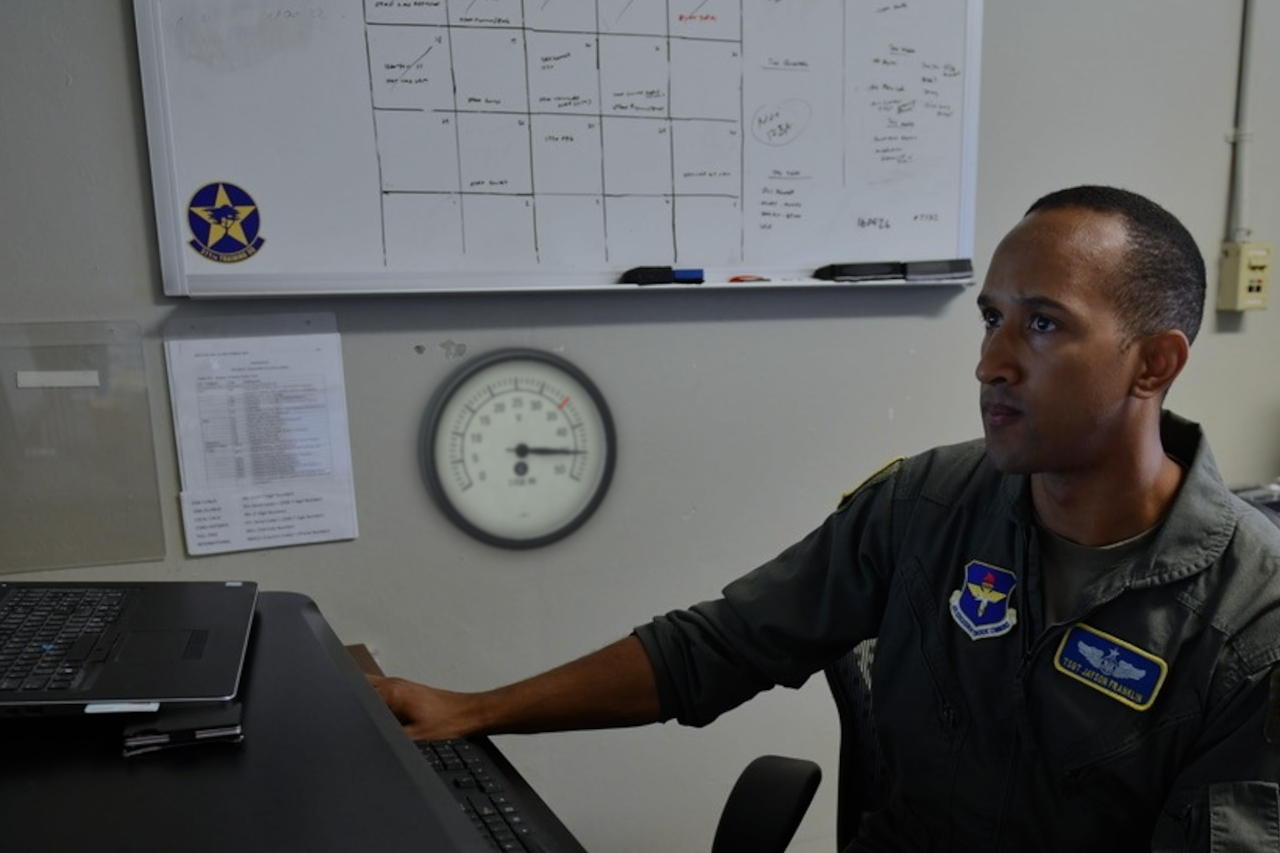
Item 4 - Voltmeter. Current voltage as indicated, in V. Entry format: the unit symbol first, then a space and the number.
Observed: V 45
